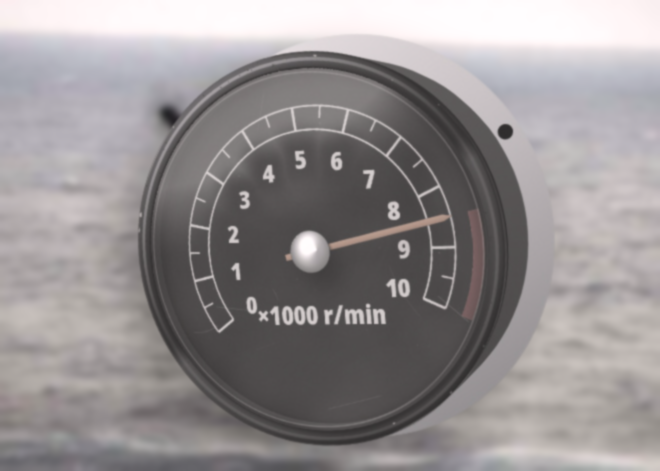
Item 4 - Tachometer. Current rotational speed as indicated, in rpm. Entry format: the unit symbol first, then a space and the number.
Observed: rpm 8500
